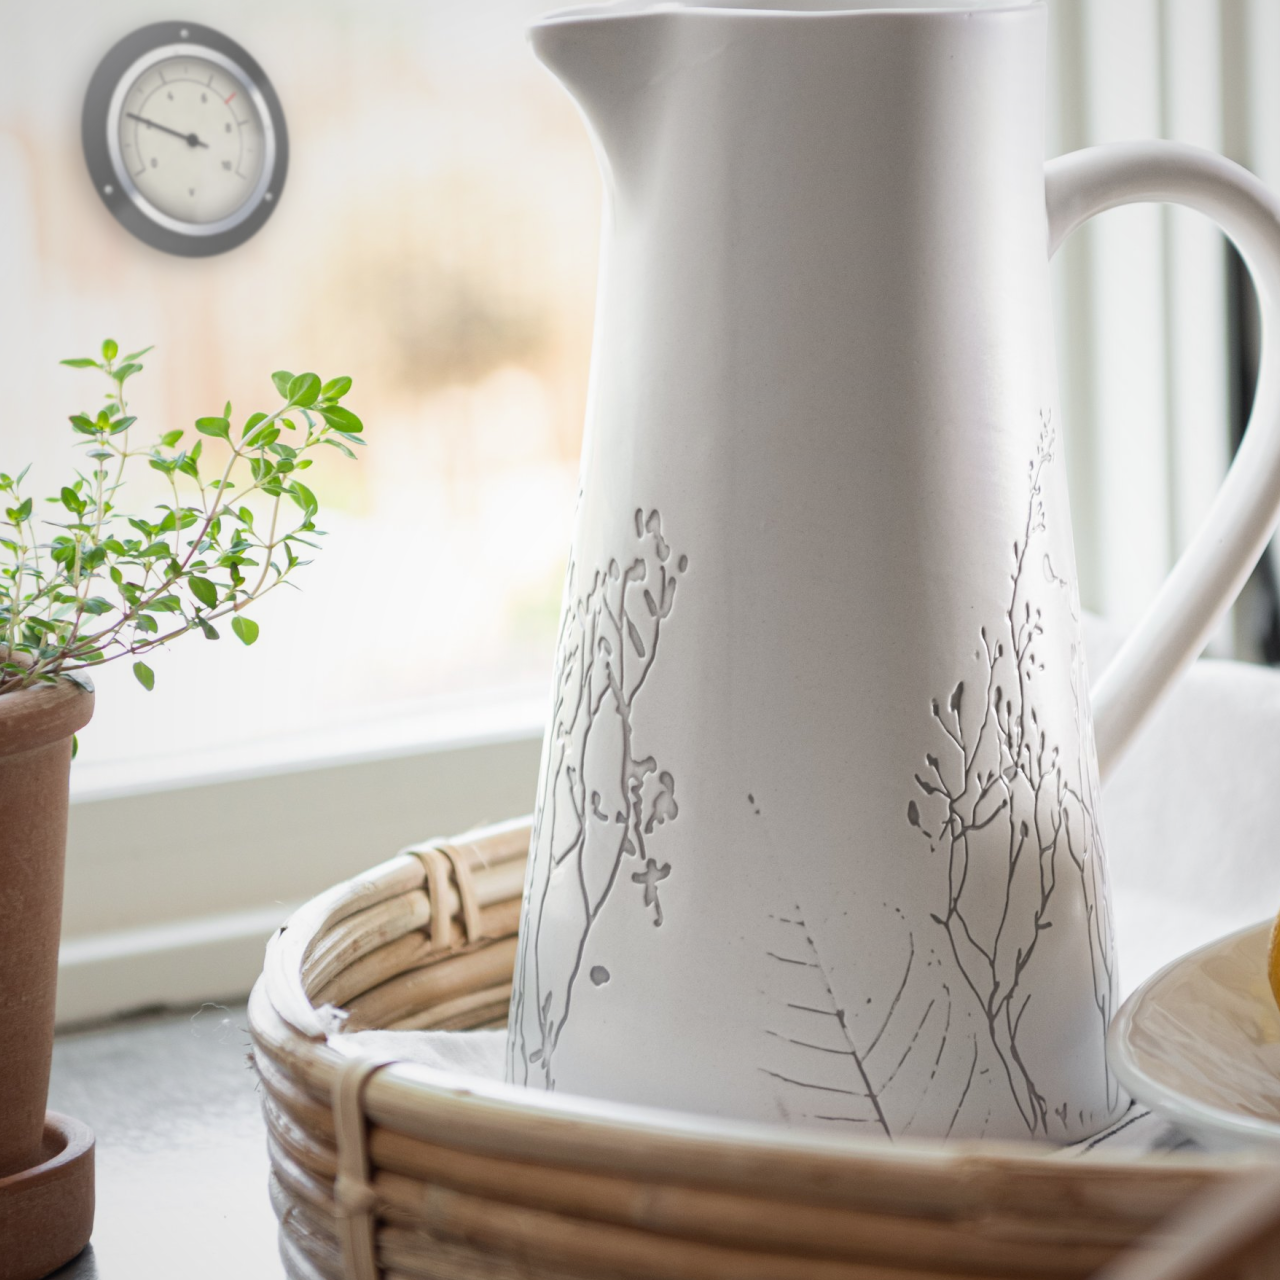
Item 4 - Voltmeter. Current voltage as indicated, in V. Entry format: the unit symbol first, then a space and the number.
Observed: V 2
